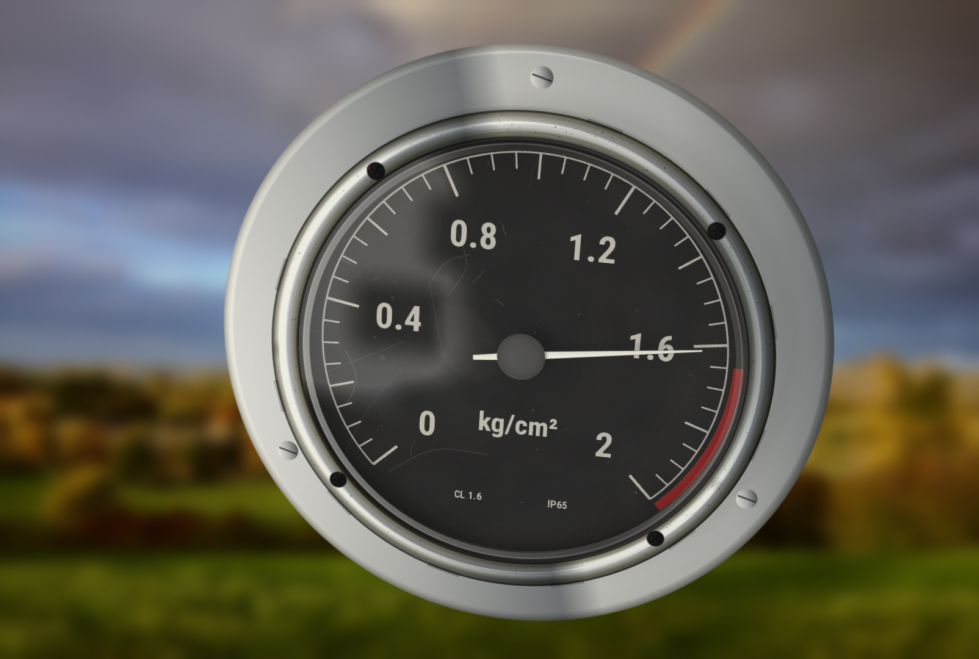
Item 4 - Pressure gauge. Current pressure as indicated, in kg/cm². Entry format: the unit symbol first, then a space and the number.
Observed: kg/cm² 1.6
